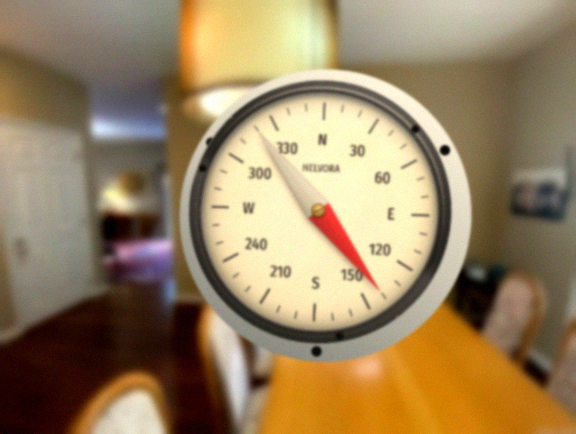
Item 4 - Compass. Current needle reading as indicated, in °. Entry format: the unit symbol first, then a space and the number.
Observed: ° 140
